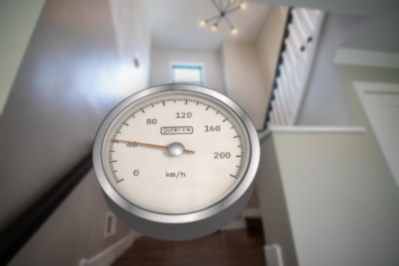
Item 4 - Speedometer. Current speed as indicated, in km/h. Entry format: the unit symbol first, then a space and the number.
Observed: km/h 40
